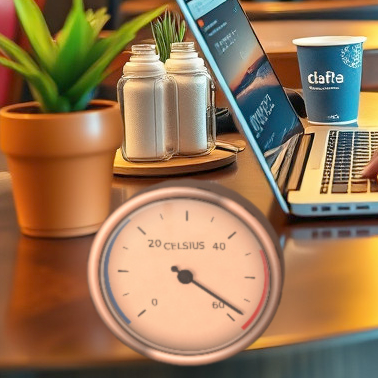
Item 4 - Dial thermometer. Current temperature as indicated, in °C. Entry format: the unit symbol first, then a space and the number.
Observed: °C 57.5
